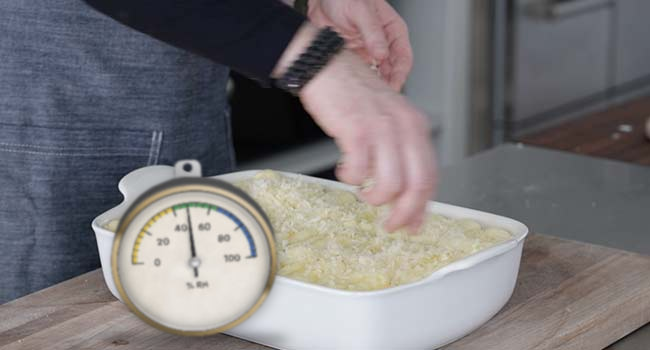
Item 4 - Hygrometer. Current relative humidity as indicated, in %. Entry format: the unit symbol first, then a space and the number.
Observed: % 48
